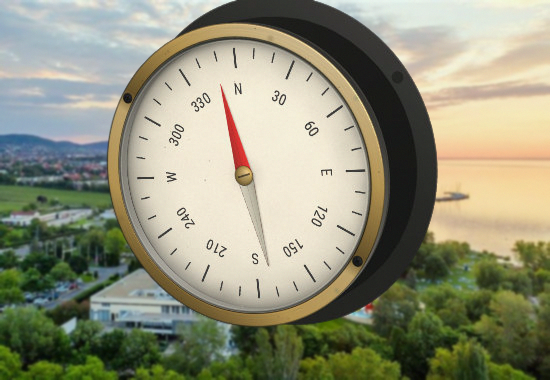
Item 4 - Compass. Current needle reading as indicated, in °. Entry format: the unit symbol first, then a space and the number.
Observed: ° 350
